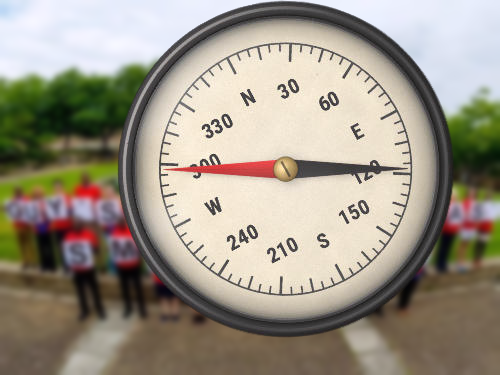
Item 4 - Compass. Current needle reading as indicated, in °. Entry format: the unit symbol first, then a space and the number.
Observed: ° 297.5
